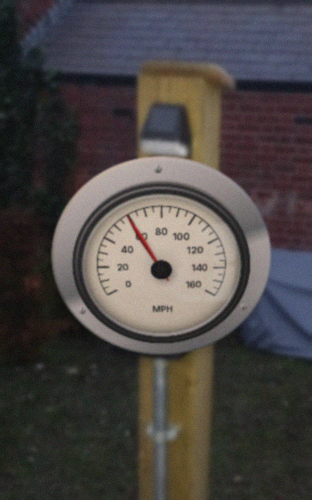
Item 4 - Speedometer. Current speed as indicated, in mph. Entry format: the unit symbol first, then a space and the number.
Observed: mph 60
